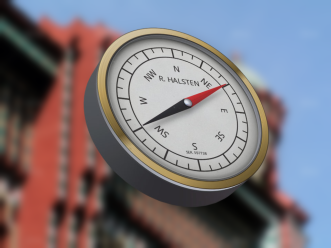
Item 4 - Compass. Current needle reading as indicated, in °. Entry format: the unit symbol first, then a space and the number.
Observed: ° 60
